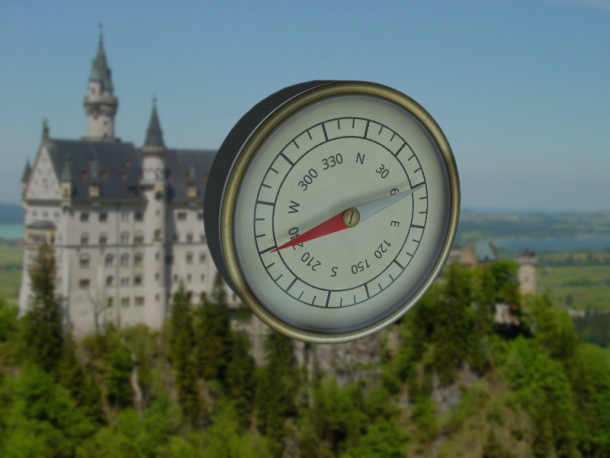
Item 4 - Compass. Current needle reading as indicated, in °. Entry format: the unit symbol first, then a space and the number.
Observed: ° 240
